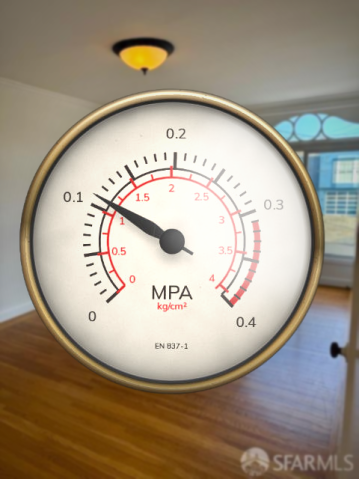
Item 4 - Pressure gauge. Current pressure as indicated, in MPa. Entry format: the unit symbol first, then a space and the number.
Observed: MPa 0.11
